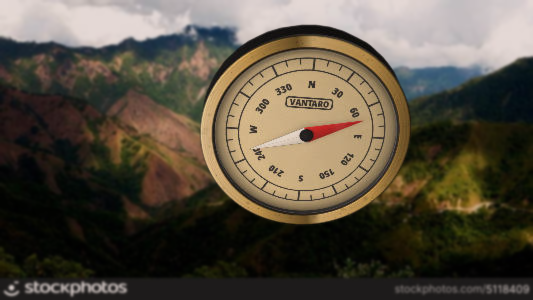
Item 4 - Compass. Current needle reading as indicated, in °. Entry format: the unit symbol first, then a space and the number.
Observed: ° 70
